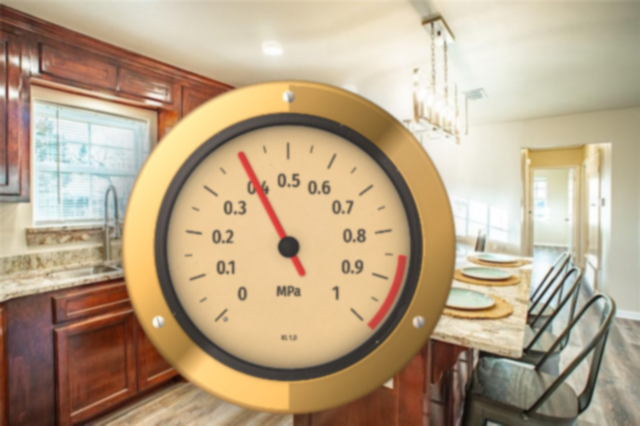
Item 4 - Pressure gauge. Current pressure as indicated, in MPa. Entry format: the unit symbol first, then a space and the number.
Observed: MPa 0.4
